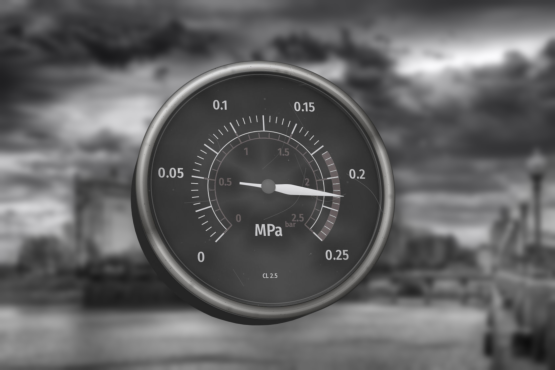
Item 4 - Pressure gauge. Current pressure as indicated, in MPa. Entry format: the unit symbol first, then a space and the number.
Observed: MPa 0.215
